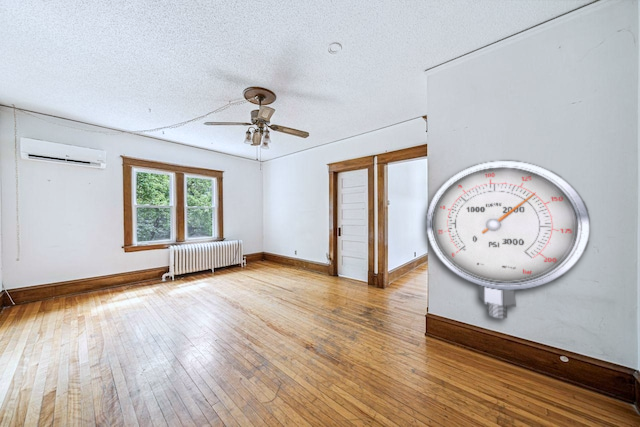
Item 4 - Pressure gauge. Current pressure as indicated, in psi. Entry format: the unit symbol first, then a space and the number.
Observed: psi 2000
